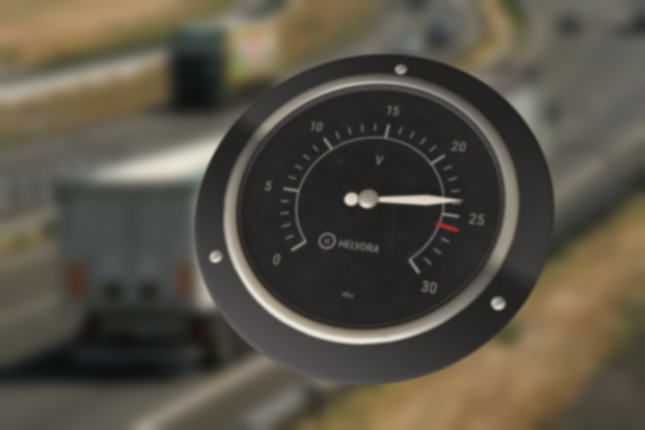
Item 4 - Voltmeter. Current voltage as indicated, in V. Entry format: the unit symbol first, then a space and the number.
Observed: V 24
